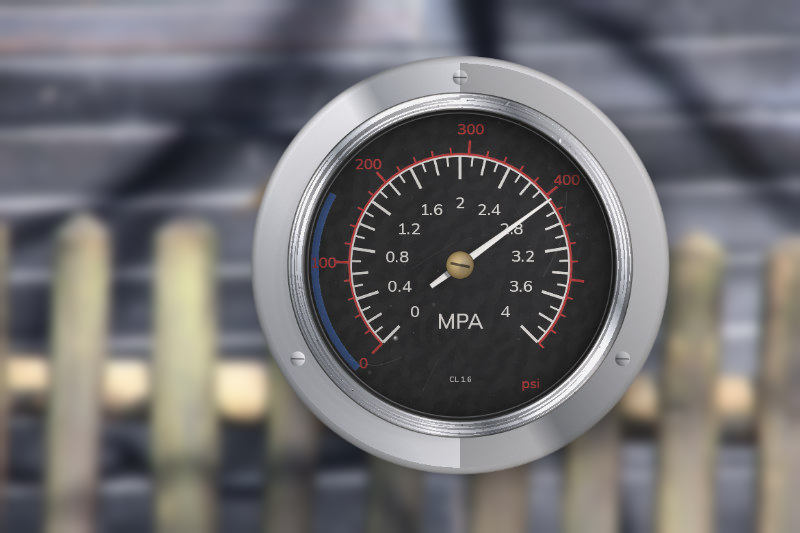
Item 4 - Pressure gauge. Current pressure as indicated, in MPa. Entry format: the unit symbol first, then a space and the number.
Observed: MPa 2.8
